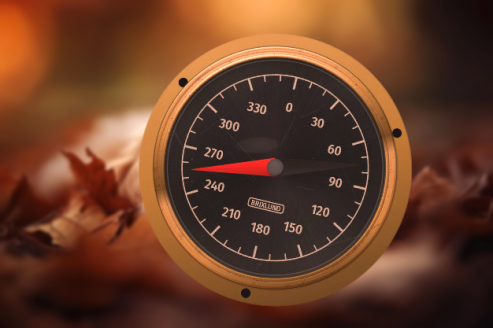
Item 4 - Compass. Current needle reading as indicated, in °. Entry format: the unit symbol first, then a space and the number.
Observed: ° 255
